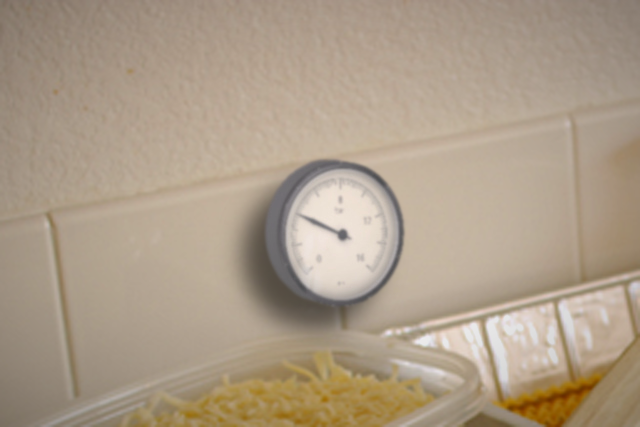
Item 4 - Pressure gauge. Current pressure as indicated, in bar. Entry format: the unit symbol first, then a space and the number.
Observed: bar 4
